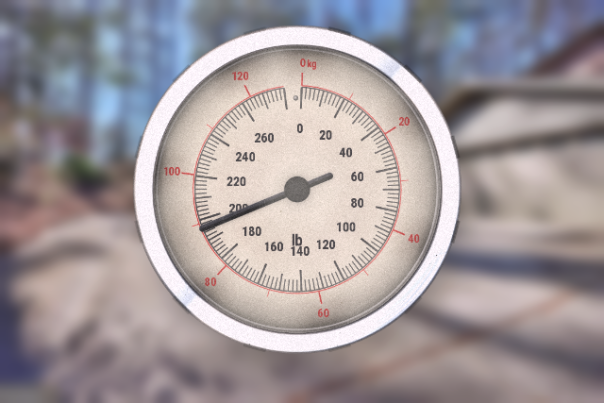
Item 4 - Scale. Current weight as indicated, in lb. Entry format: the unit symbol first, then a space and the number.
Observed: lb 196
